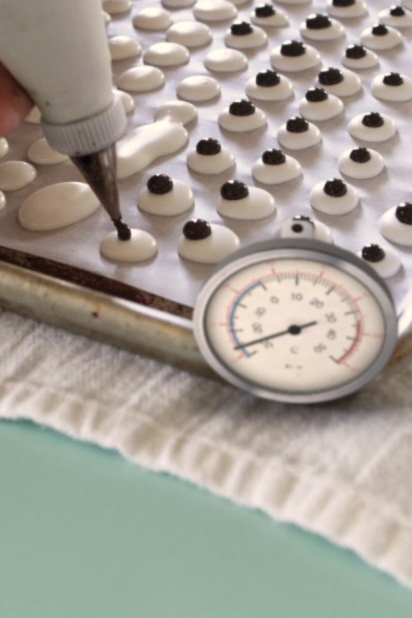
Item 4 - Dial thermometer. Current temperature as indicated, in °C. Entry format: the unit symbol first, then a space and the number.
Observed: °C -25
